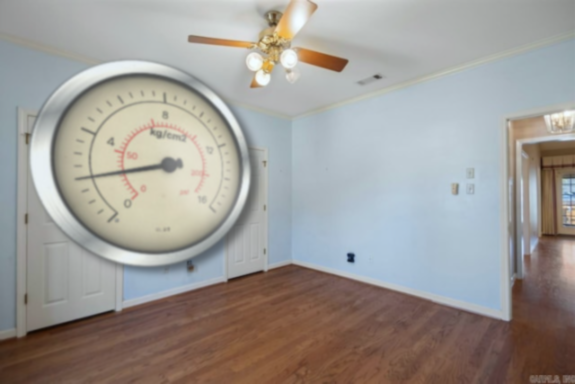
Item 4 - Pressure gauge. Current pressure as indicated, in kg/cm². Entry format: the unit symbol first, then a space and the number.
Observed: kg/cm² 2
